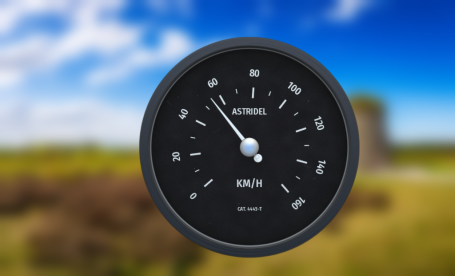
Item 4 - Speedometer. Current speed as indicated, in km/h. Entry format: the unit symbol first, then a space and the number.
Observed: km/h 55
